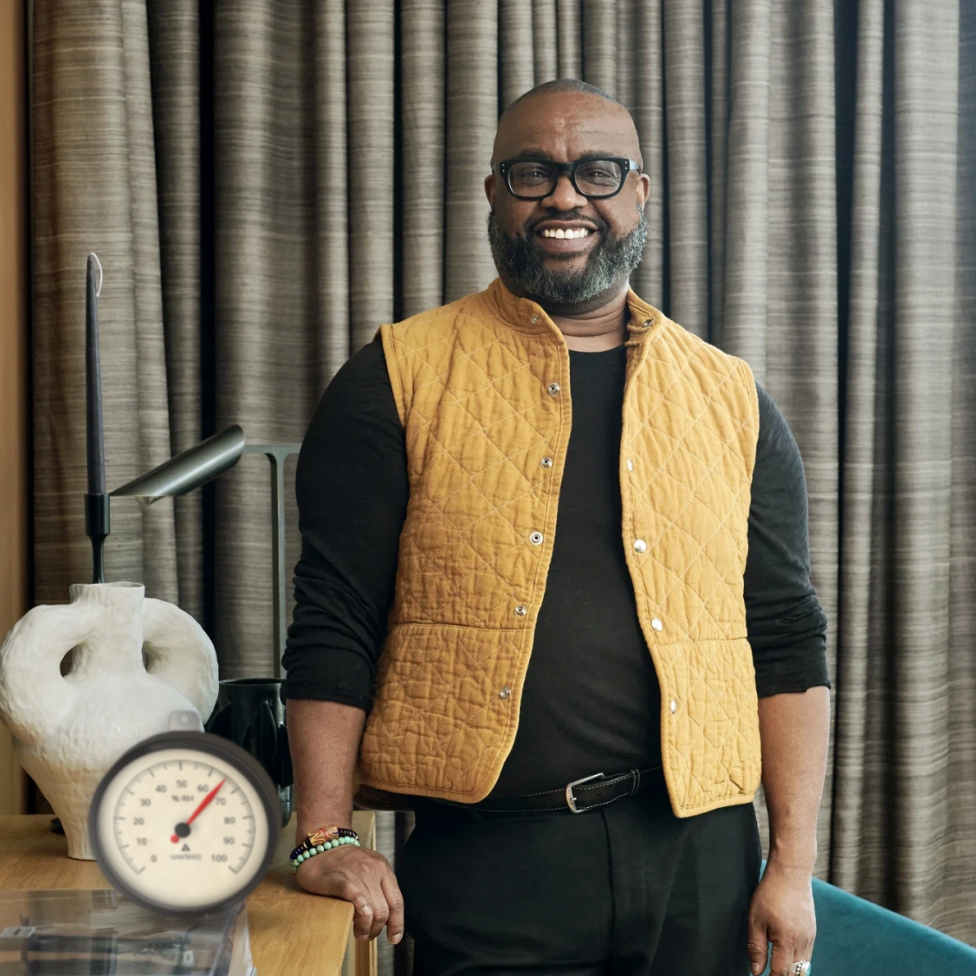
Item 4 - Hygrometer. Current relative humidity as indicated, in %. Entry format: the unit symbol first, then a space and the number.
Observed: % 65
